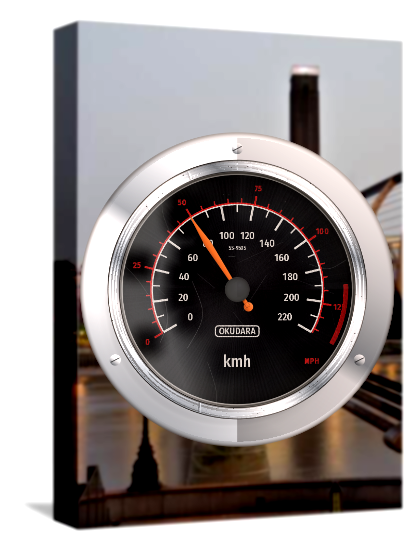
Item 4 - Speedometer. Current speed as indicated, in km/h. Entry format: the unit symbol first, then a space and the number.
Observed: km/h 80
